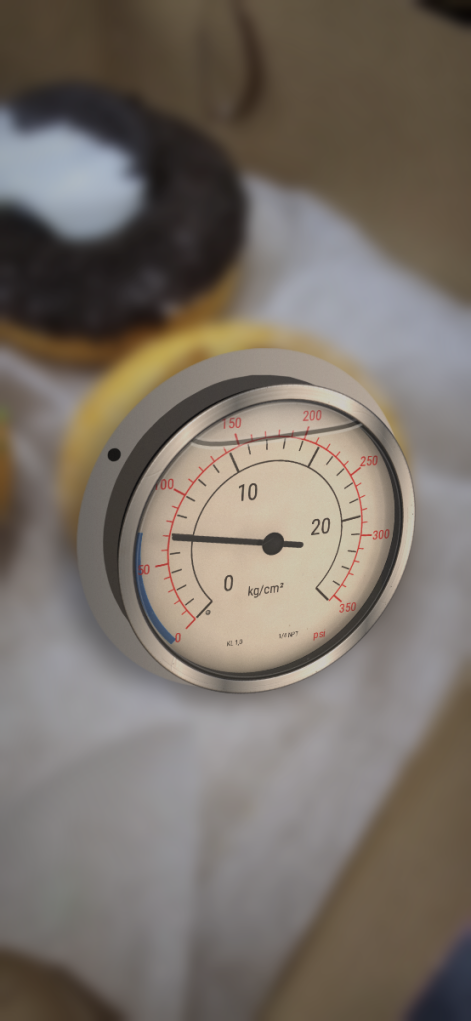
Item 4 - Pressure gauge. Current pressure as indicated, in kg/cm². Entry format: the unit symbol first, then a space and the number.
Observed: kg/cm² 5
